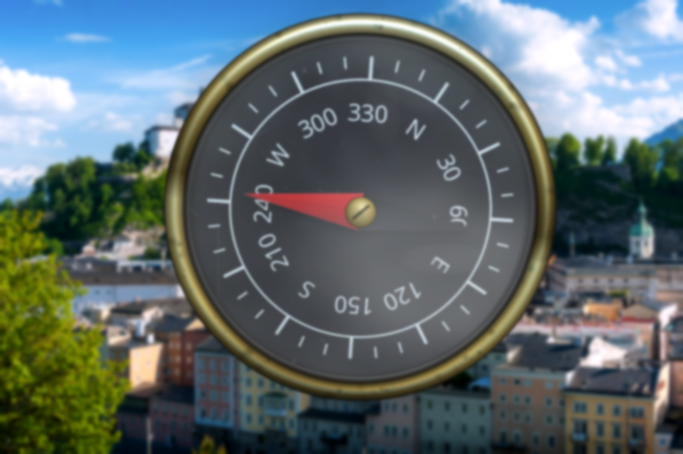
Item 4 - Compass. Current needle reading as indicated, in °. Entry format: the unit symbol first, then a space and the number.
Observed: ° 245
